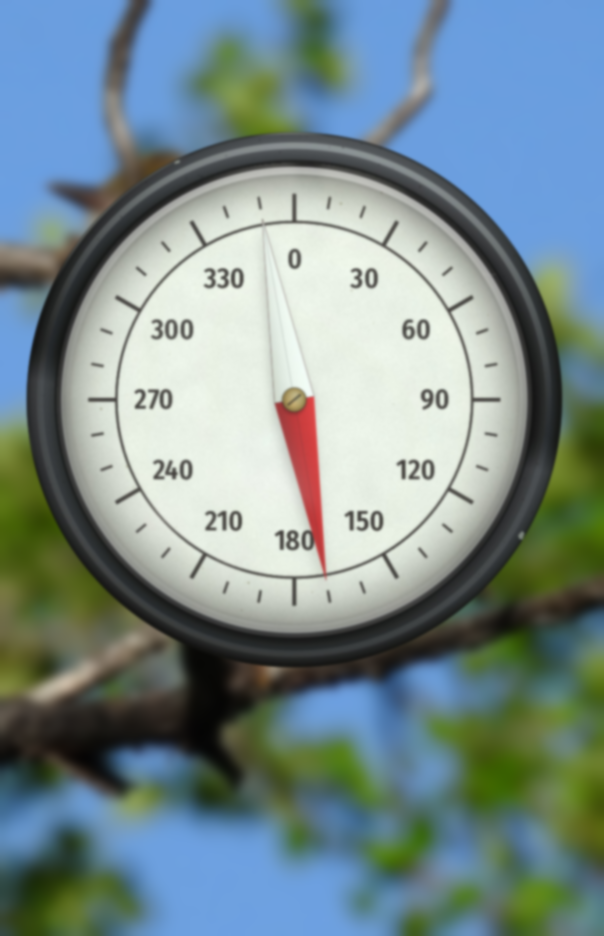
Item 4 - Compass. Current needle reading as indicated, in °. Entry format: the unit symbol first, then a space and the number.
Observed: ° 170
